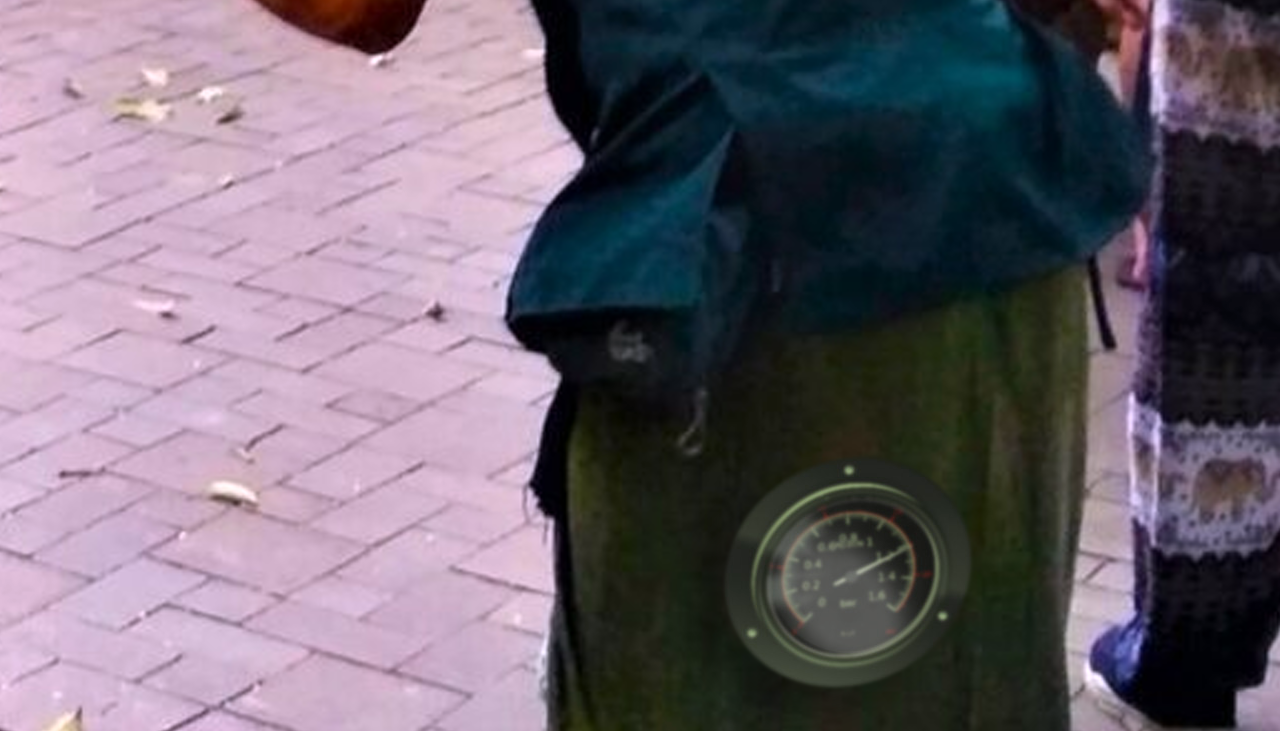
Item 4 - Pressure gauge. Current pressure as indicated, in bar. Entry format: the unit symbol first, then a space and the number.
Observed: bar 1.2
